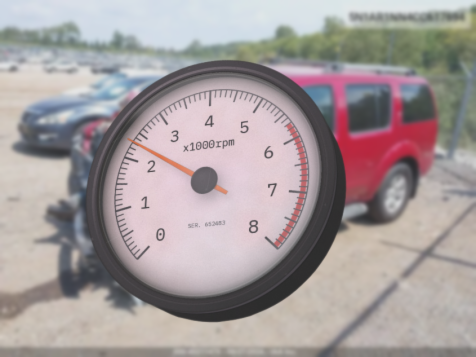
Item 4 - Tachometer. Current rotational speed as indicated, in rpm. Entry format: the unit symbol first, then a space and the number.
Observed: rpm 2300
